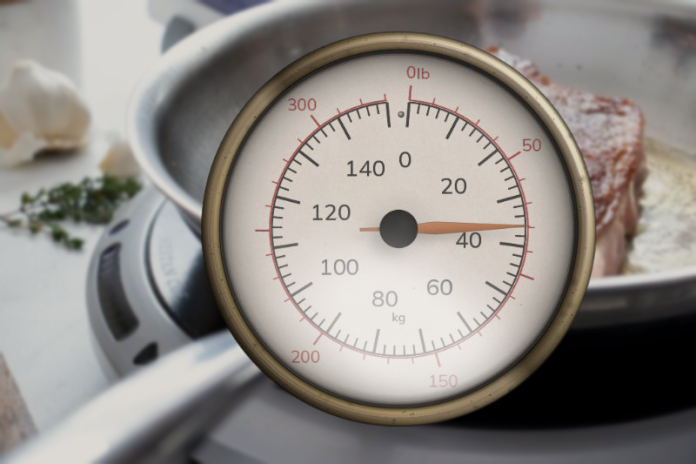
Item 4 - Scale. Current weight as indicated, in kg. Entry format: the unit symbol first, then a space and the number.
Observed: kg 36
